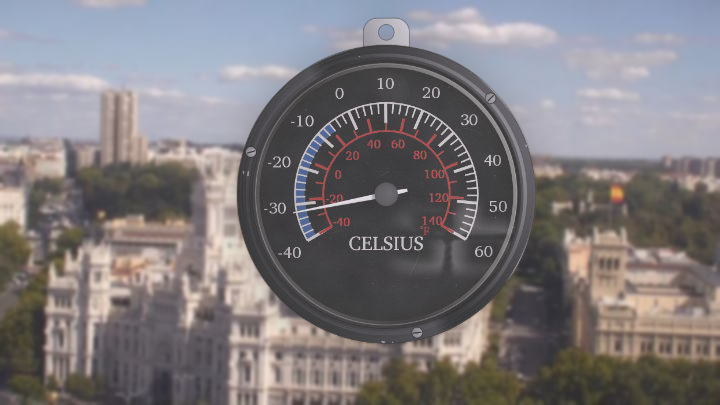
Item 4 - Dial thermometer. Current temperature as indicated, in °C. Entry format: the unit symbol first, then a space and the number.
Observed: °C -32
